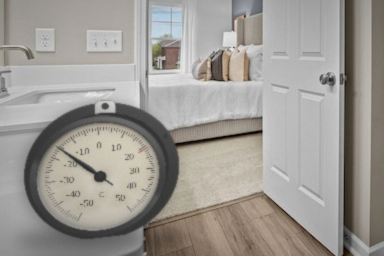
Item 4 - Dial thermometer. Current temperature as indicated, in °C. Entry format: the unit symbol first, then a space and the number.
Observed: °C -15
